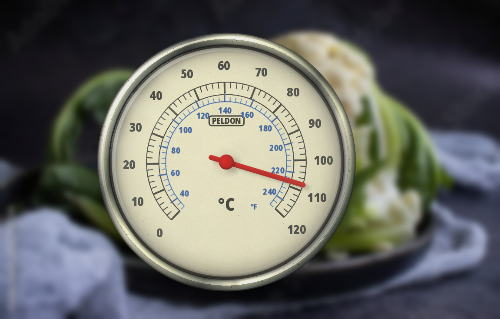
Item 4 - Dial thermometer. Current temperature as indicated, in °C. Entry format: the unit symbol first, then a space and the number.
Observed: °C 108
